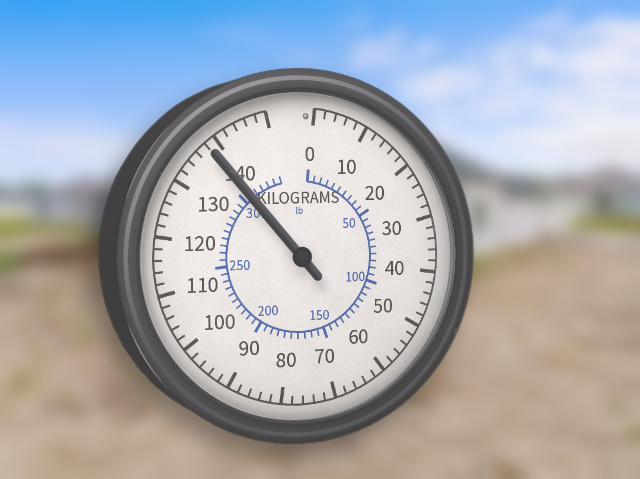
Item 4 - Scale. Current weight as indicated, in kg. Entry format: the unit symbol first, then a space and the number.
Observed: kg 138
